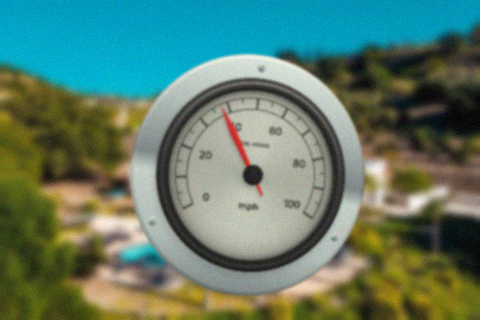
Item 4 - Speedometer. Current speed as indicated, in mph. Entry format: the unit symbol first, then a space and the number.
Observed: mph 37.5
